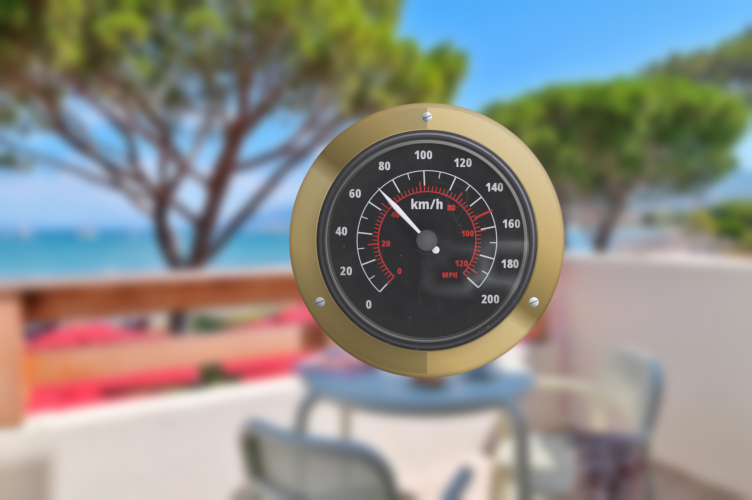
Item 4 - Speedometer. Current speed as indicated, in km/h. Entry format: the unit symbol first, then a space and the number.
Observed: km/h 70
